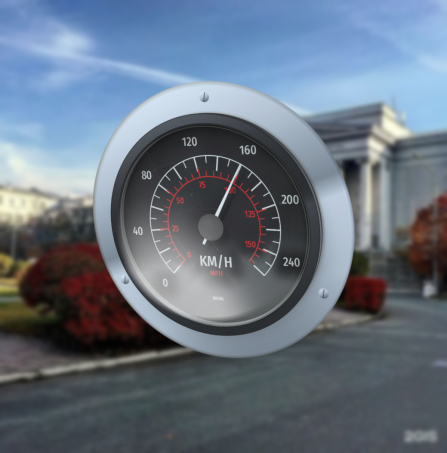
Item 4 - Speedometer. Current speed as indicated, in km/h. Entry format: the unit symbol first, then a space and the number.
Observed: km/h 160
